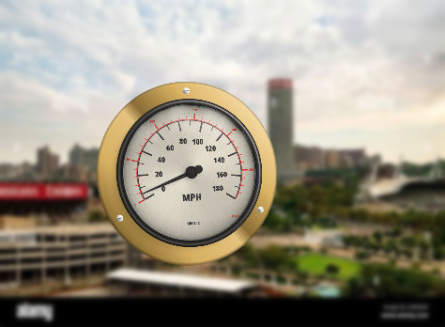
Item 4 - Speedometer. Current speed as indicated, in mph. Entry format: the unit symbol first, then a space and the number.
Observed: mph 5
